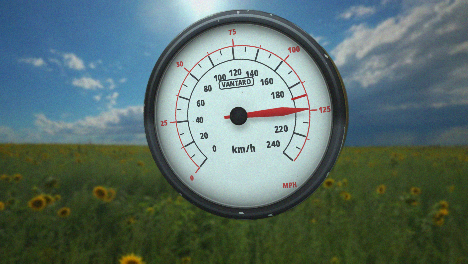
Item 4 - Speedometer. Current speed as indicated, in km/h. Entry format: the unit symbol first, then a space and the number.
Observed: km/h 200
